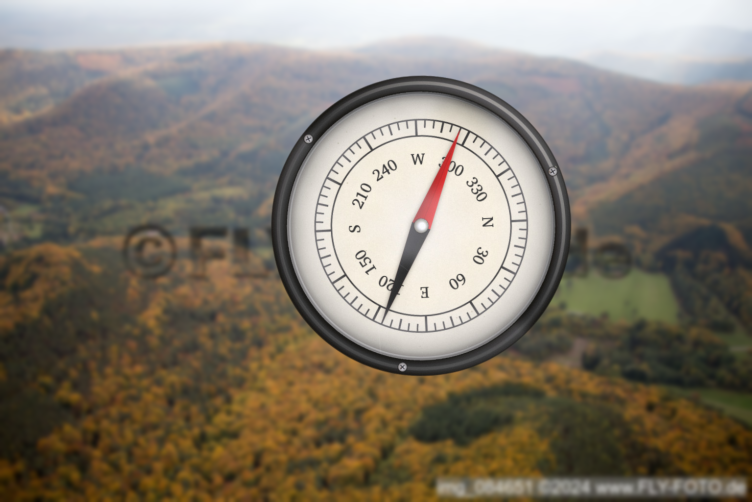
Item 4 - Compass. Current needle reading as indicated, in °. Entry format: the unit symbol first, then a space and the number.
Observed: ° 295
